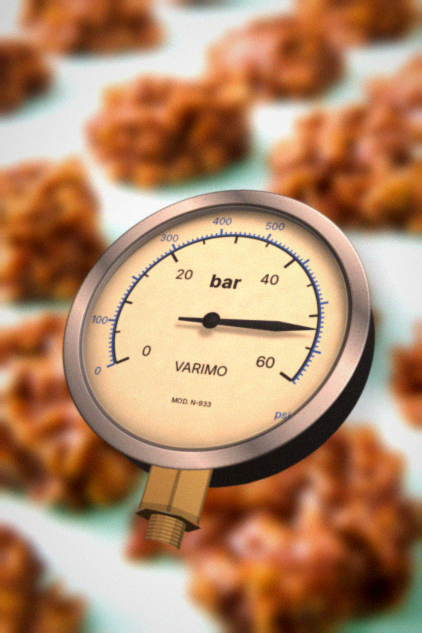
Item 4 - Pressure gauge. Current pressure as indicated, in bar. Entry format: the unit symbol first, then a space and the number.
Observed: bar 52.5
